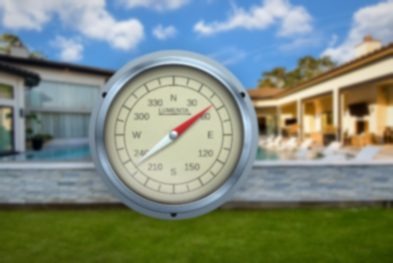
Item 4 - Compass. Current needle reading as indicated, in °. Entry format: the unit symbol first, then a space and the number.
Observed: ° 52.5
